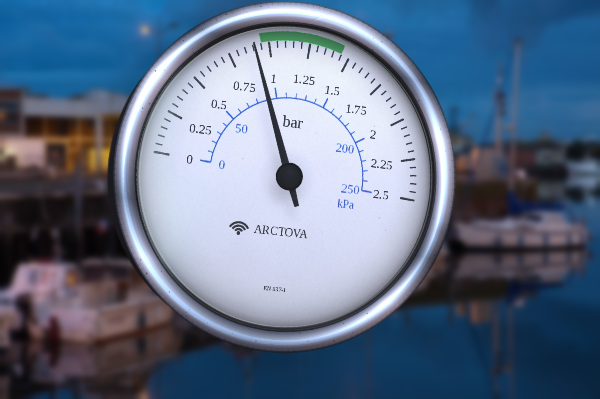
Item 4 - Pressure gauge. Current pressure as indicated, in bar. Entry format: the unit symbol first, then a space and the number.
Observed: bar 0.9
